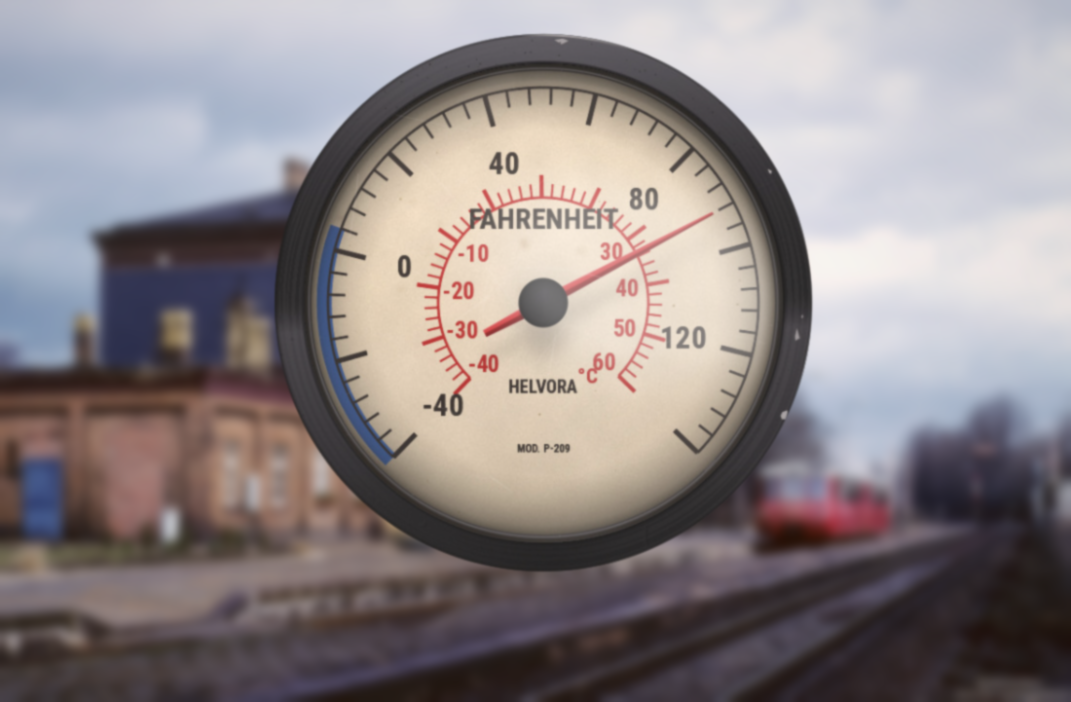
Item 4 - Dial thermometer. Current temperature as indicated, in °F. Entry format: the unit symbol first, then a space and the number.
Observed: °F 92
